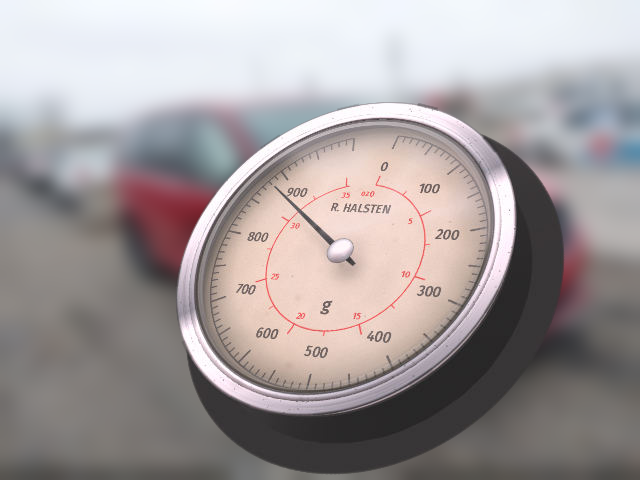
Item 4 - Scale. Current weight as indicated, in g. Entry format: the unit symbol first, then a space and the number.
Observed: g 880
